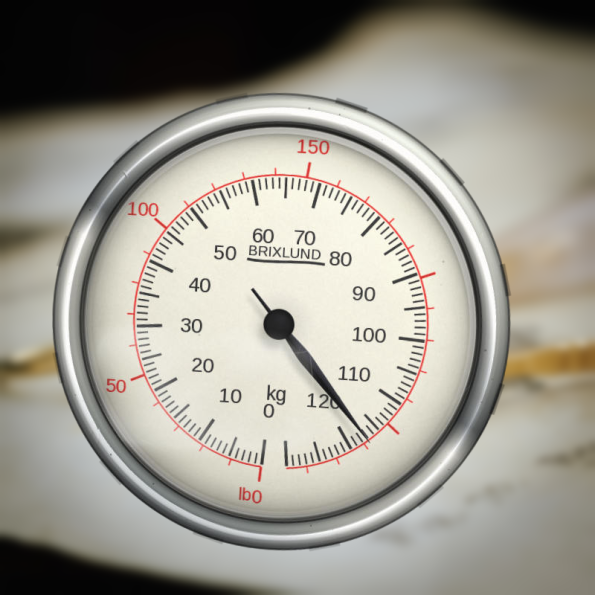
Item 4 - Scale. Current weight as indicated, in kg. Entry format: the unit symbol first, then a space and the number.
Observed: kg 117
